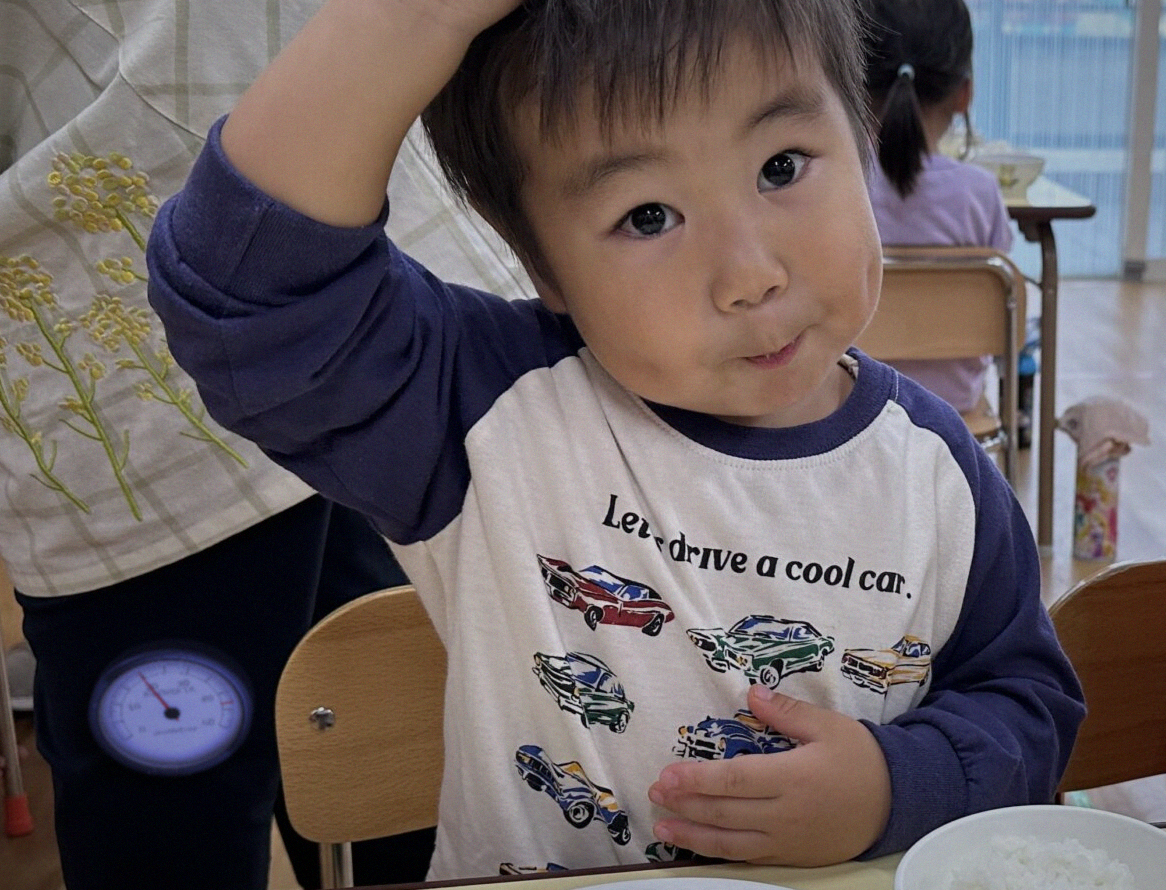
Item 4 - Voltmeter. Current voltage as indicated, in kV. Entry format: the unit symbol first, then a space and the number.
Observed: kV 20
